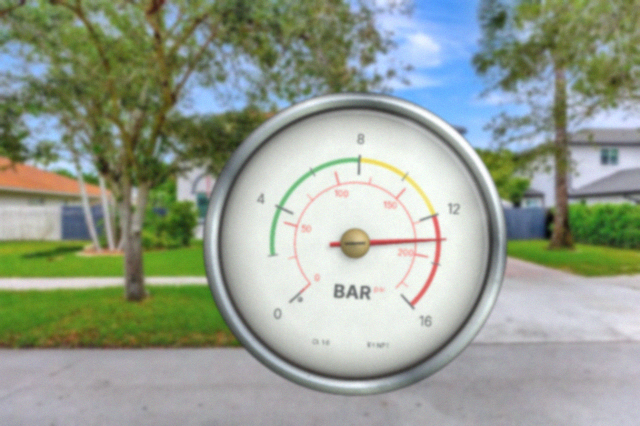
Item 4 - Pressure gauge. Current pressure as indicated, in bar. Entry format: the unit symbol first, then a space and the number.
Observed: bar 13
